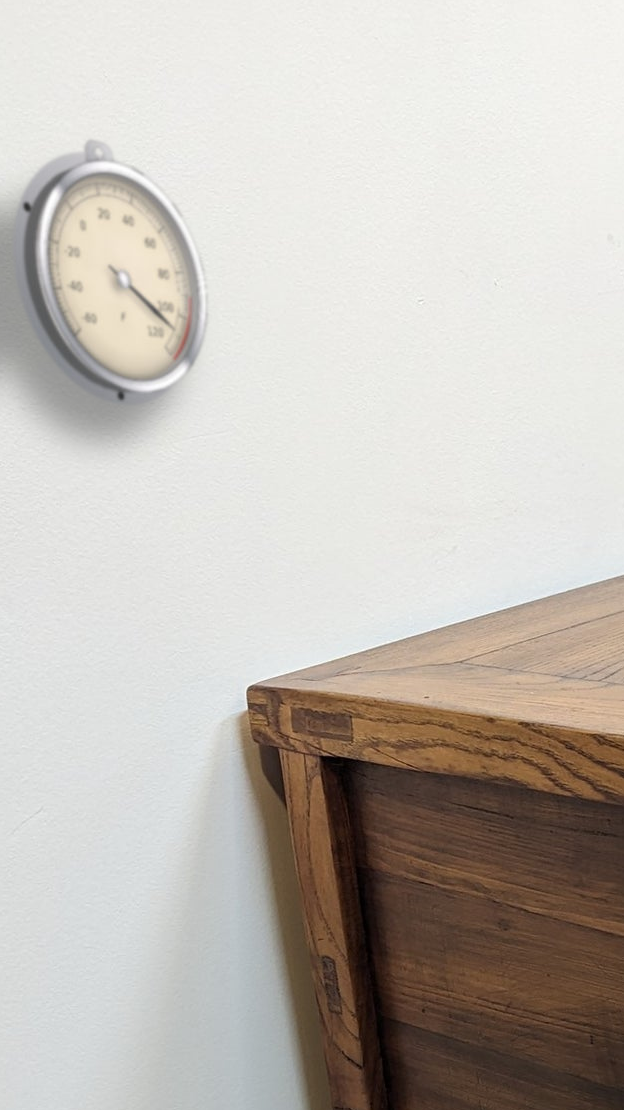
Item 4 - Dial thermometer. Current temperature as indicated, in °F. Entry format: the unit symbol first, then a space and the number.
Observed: °F 110
